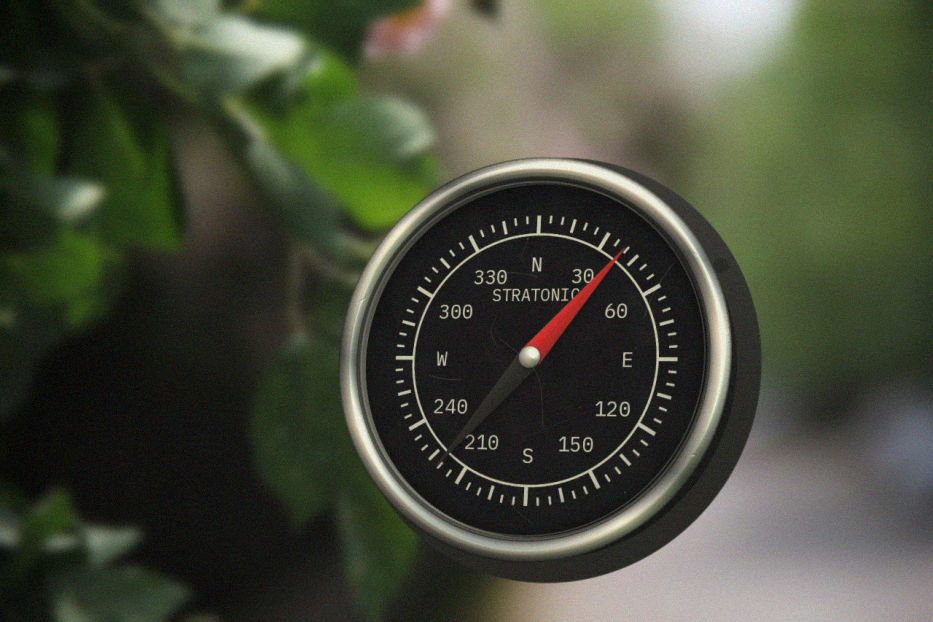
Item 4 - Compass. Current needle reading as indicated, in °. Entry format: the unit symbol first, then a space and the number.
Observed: ° 40
